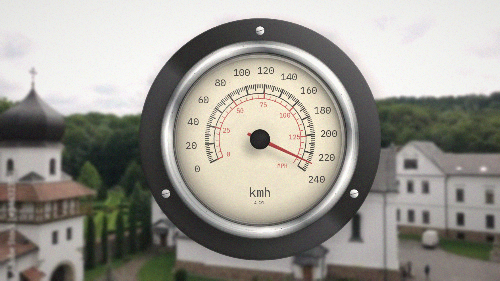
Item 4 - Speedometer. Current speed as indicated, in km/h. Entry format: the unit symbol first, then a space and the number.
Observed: km/h 230
